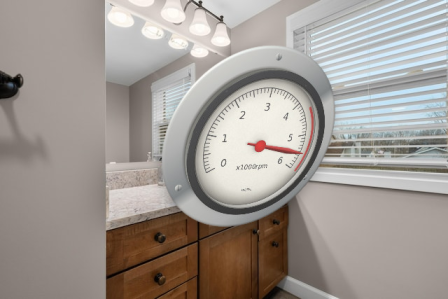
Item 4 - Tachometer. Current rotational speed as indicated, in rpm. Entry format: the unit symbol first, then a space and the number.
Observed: rpm 5500
